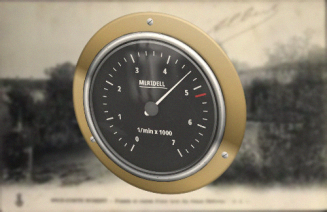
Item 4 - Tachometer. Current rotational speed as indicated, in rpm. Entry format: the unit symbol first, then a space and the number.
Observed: rpm 4600
